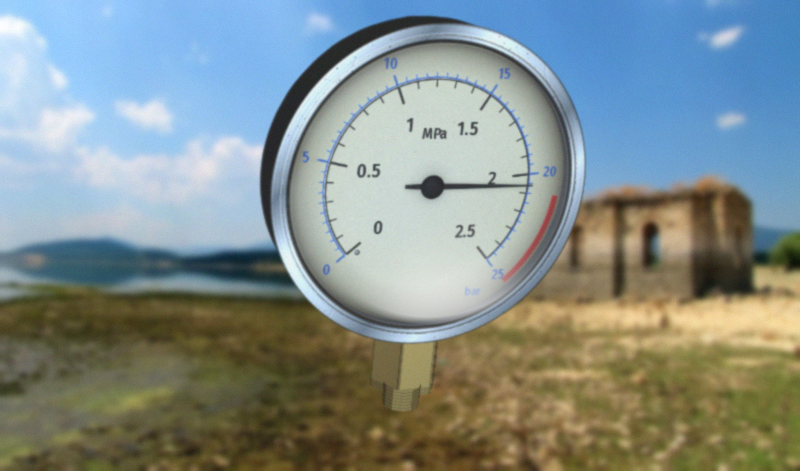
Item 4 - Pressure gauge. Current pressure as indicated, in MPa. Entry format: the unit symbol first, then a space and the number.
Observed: MPa 2.05
